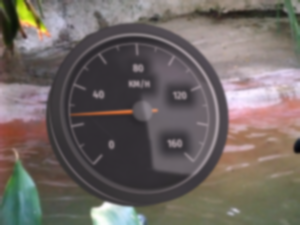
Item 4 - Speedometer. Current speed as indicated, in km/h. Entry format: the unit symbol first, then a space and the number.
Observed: km/h 25
